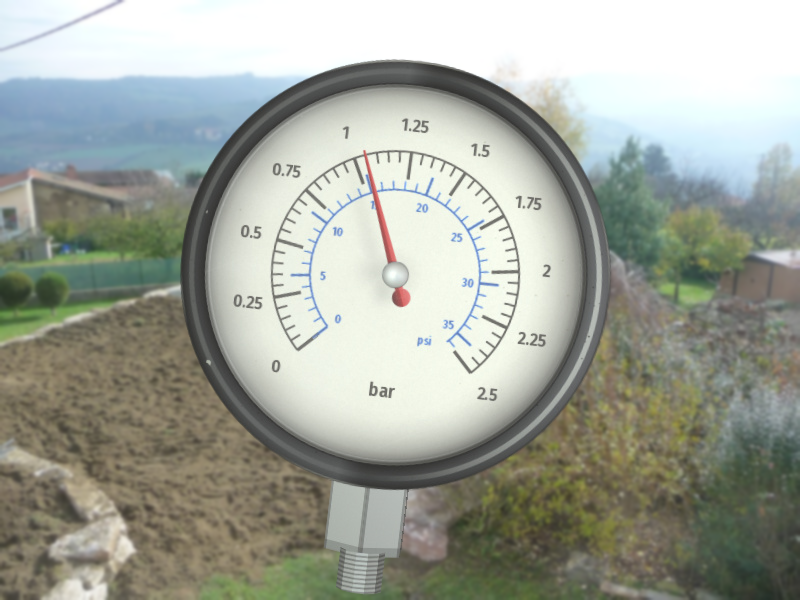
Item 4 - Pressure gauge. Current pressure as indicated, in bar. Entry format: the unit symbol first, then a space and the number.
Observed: bar 1.05
